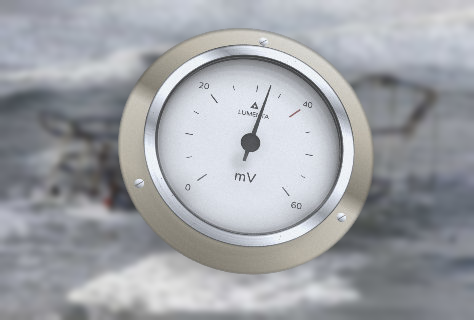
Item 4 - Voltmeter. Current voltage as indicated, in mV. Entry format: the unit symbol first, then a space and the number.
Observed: mV 32.5
